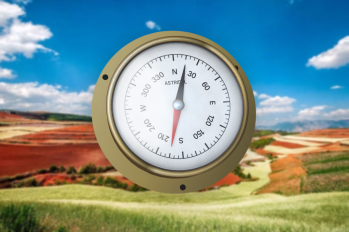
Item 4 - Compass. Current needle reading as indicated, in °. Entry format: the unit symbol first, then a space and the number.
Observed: ° 195
